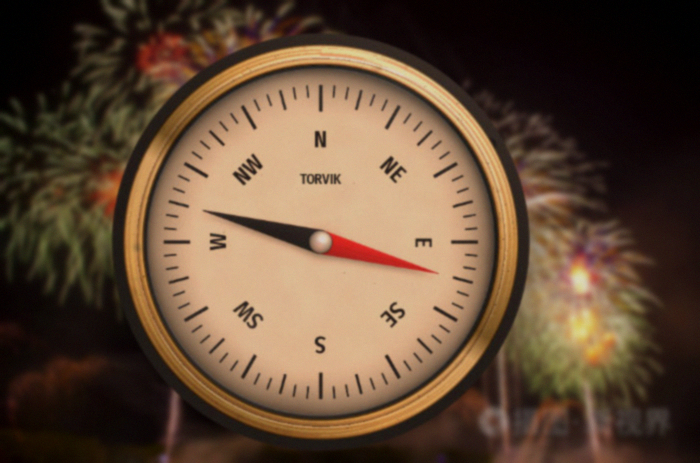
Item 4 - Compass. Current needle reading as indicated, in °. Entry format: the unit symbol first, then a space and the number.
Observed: ° 105
